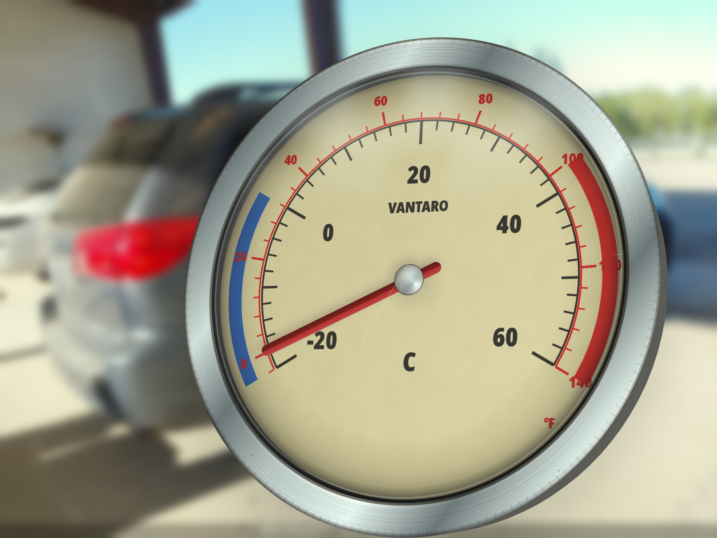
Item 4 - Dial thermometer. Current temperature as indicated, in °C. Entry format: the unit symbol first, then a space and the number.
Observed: °C -18
